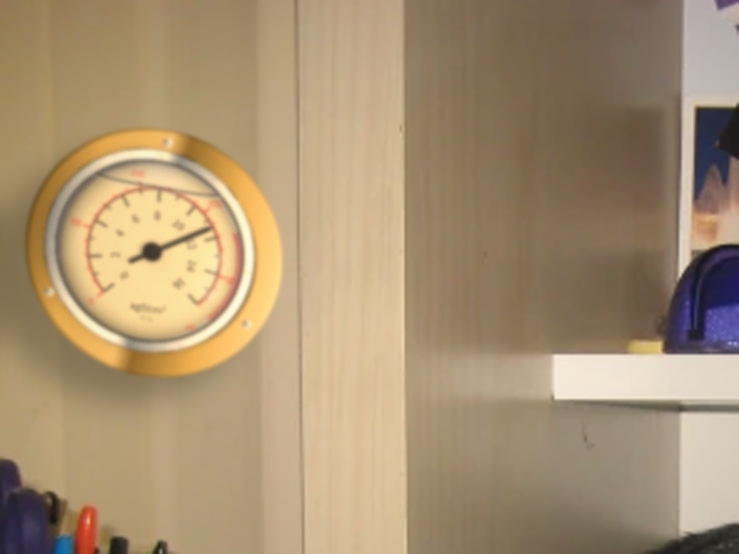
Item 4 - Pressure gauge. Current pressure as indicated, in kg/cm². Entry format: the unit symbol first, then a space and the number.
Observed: kg/cm² 11.5
